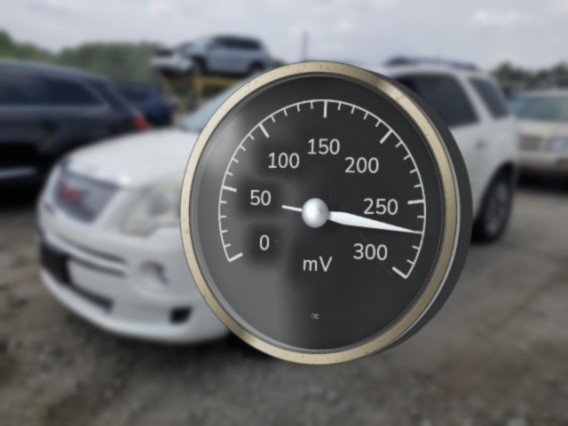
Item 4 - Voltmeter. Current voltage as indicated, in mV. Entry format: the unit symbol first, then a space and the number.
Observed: mV 270
